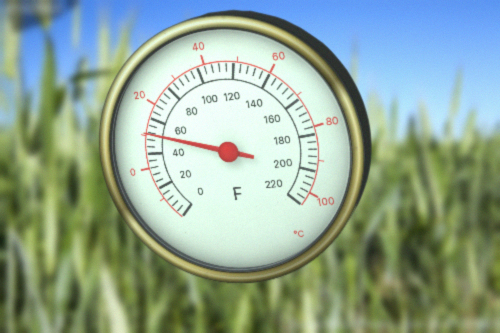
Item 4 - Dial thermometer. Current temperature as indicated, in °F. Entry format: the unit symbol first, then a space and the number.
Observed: °F 52
